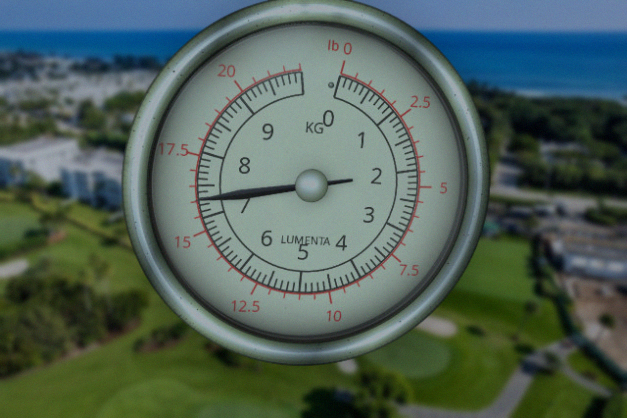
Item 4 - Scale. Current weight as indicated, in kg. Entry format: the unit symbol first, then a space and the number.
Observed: kg 7.3
